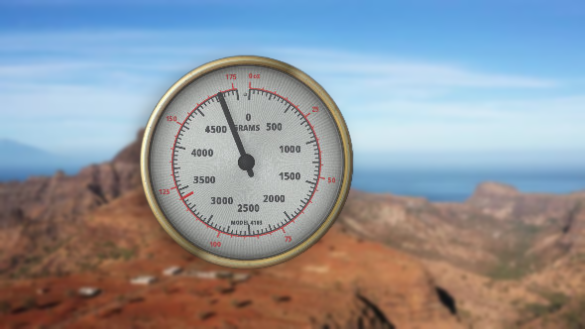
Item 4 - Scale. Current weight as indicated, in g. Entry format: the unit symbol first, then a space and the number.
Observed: g 4800
